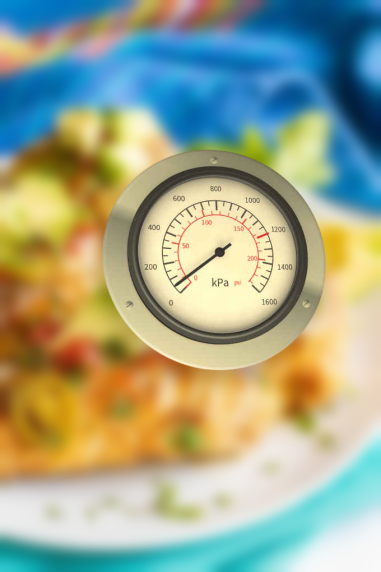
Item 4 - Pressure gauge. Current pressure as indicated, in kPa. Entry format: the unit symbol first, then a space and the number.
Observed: kPa 50
